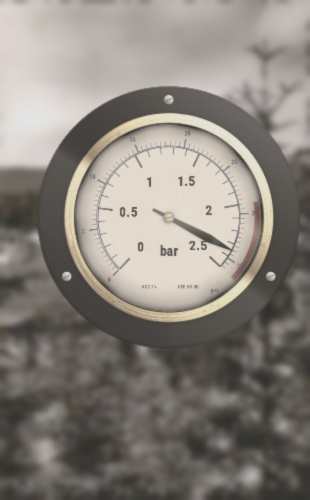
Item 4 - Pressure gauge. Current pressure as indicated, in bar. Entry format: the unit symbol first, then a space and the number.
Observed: bar 2.35
